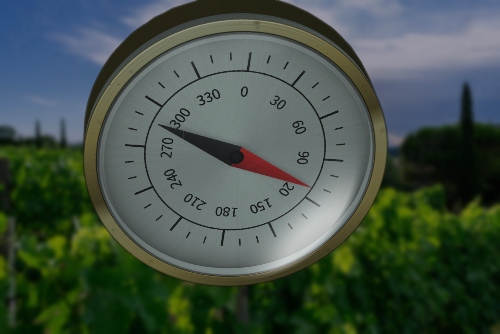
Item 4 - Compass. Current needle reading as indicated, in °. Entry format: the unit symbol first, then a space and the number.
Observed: ° 110
